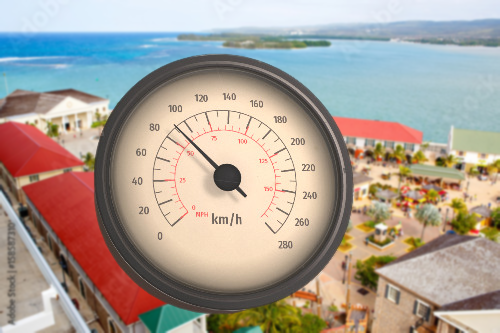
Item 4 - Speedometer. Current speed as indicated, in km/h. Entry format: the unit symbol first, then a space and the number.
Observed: km/h 90
